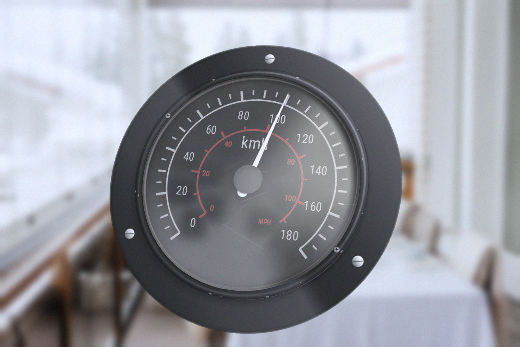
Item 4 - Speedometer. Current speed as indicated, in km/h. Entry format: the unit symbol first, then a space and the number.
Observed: km/h 100
